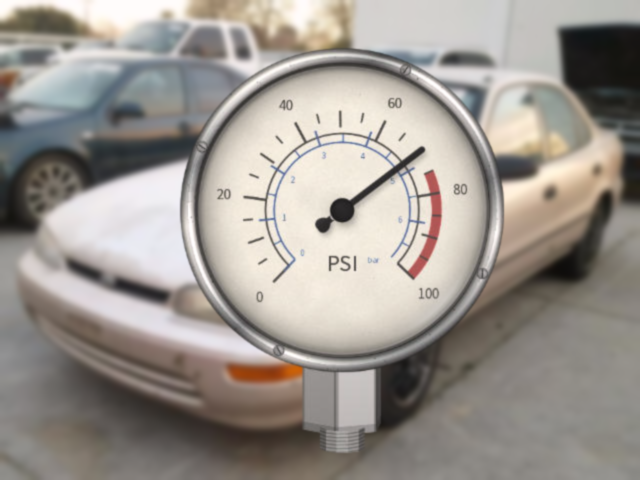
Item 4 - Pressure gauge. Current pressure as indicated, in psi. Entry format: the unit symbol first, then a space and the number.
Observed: psi 70
